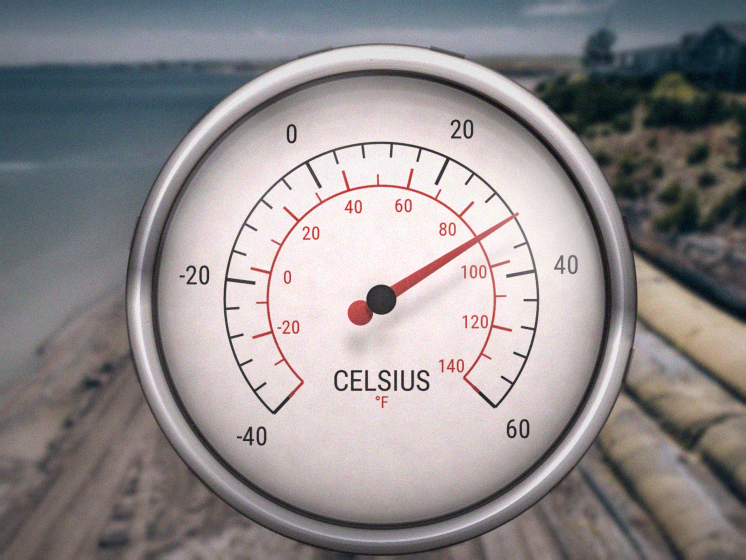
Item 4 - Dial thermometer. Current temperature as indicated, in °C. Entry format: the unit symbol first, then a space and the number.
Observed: °C 32
